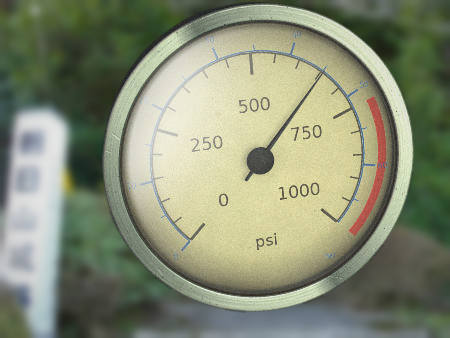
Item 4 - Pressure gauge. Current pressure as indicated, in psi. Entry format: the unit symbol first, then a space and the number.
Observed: psi 650
